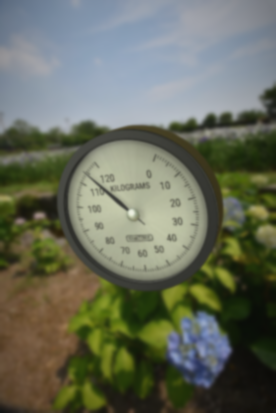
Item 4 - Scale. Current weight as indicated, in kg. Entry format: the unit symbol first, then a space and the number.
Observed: kg 115
